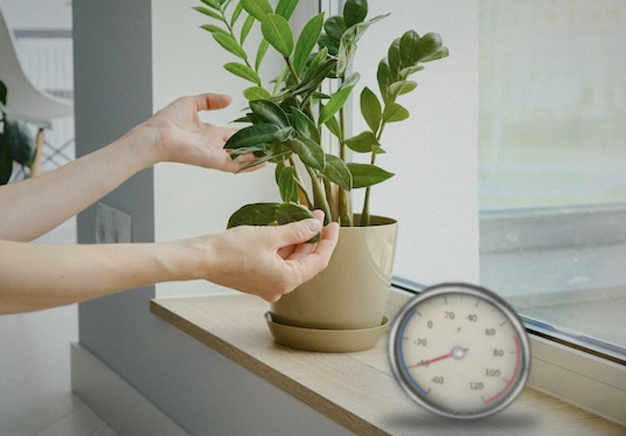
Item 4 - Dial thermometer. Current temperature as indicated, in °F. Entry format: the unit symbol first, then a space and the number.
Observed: °F -40
